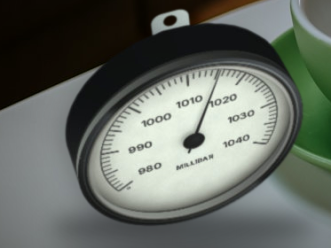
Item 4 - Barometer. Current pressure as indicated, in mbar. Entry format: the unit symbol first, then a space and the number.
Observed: mbar 1015
